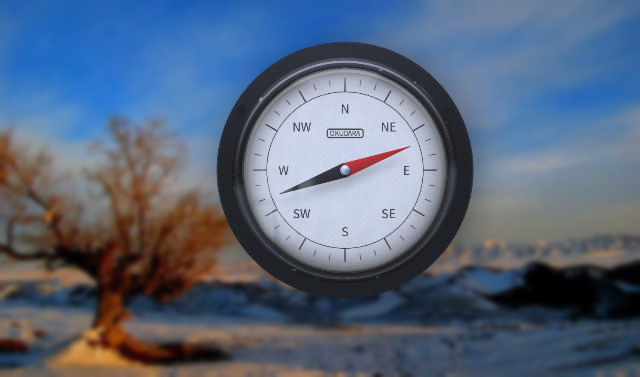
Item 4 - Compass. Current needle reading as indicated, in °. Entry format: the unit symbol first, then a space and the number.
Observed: ° 70
